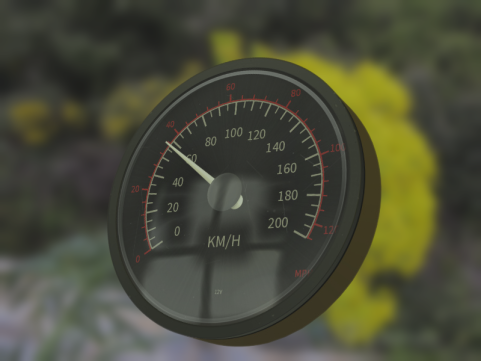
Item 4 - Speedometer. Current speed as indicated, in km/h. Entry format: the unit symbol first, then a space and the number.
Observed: km/h 57.5
